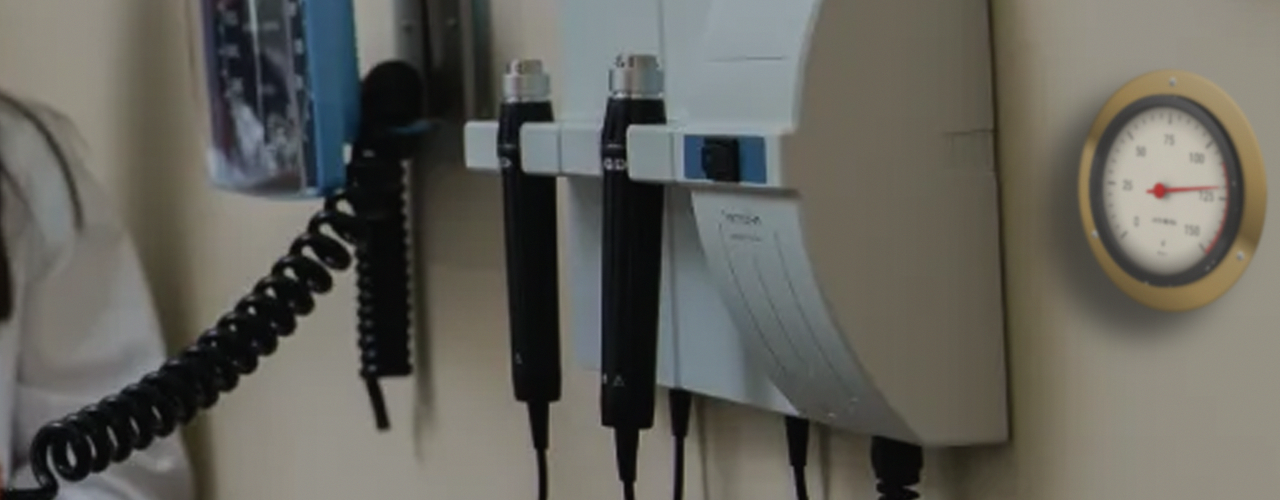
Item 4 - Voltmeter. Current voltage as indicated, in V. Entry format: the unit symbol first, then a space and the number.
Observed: V 120
